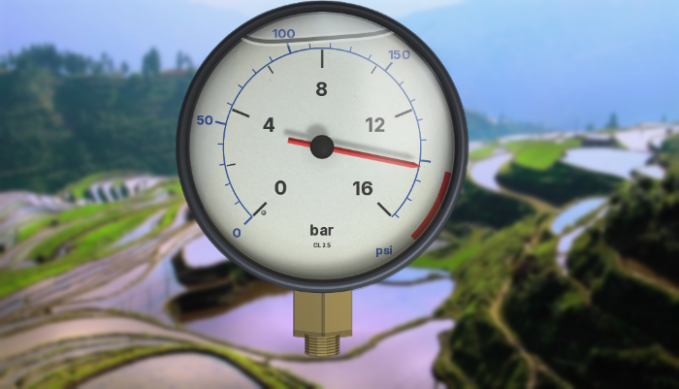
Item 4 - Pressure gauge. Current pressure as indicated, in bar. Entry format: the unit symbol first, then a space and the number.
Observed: bar 14
